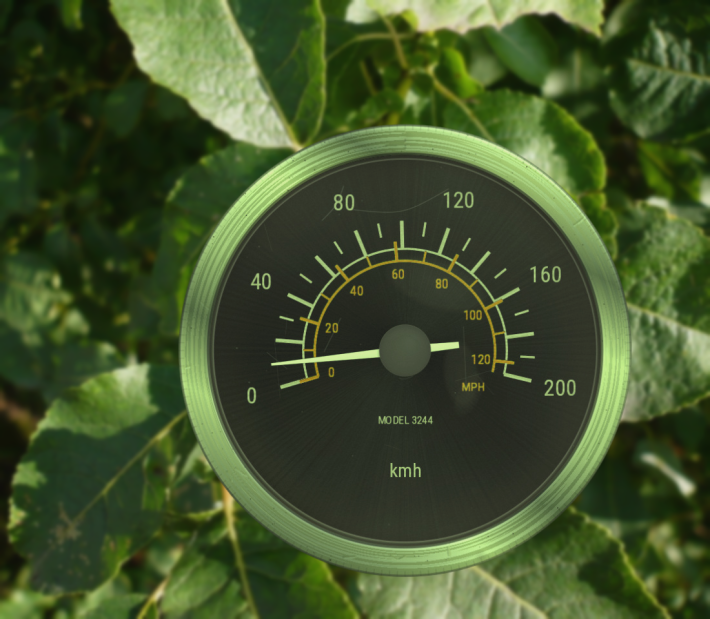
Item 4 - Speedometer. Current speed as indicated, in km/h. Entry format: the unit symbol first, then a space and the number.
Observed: km/h 10
